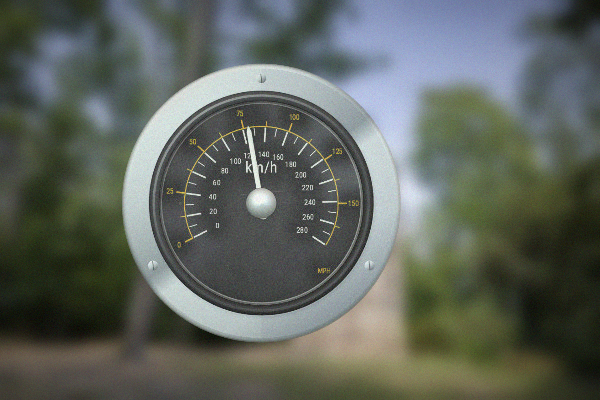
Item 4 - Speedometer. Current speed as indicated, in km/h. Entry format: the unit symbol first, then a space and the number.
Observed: km/h 125
